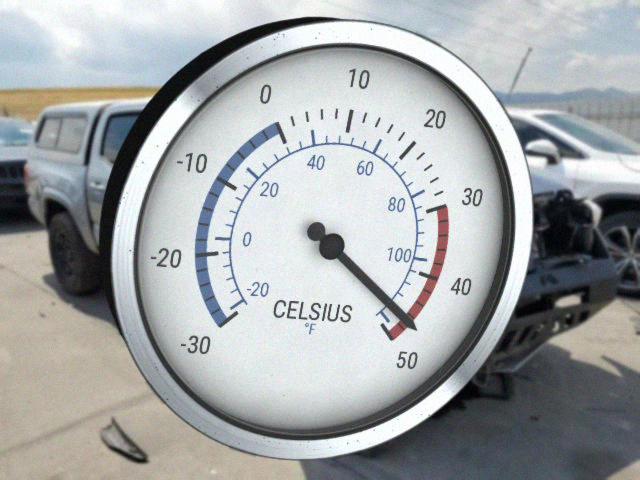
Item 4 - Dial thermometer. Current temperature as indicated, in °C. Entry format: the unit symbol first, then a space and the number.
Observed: °C 47
